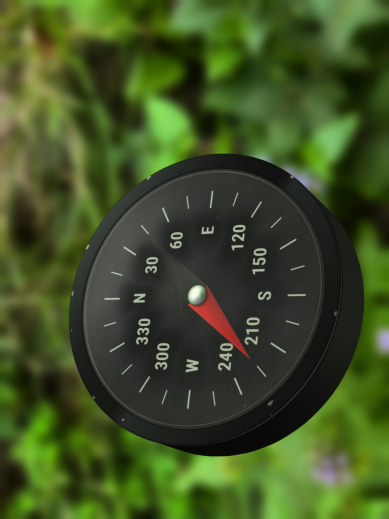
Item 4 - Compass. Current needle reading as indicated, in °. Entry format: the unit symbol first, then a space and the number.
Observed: ° 225
